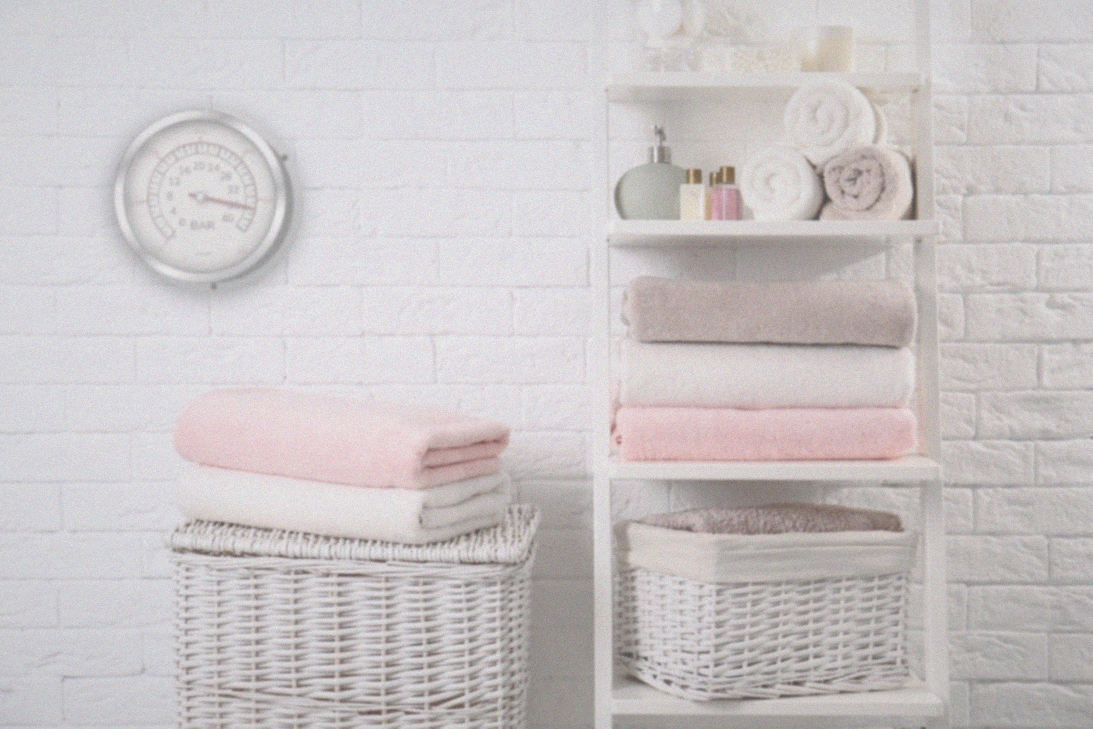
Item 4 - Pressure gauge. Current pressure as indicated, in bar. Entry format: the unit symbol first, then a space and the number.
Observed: bar 36
